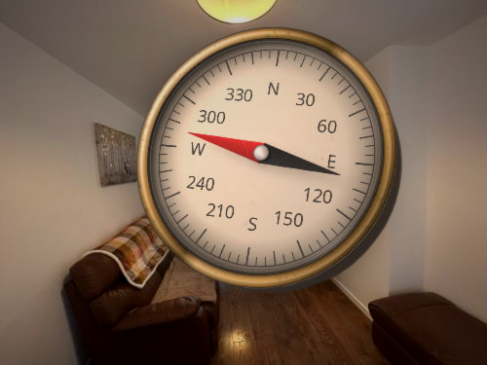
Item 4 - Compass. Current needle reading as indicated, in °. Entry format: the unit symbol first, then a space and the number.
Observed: ° 280
